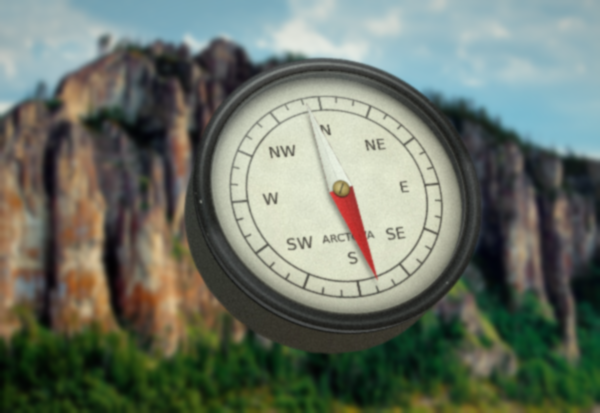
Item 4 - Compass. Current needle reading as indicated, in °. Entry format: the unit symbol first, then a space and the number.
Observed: ° 170
